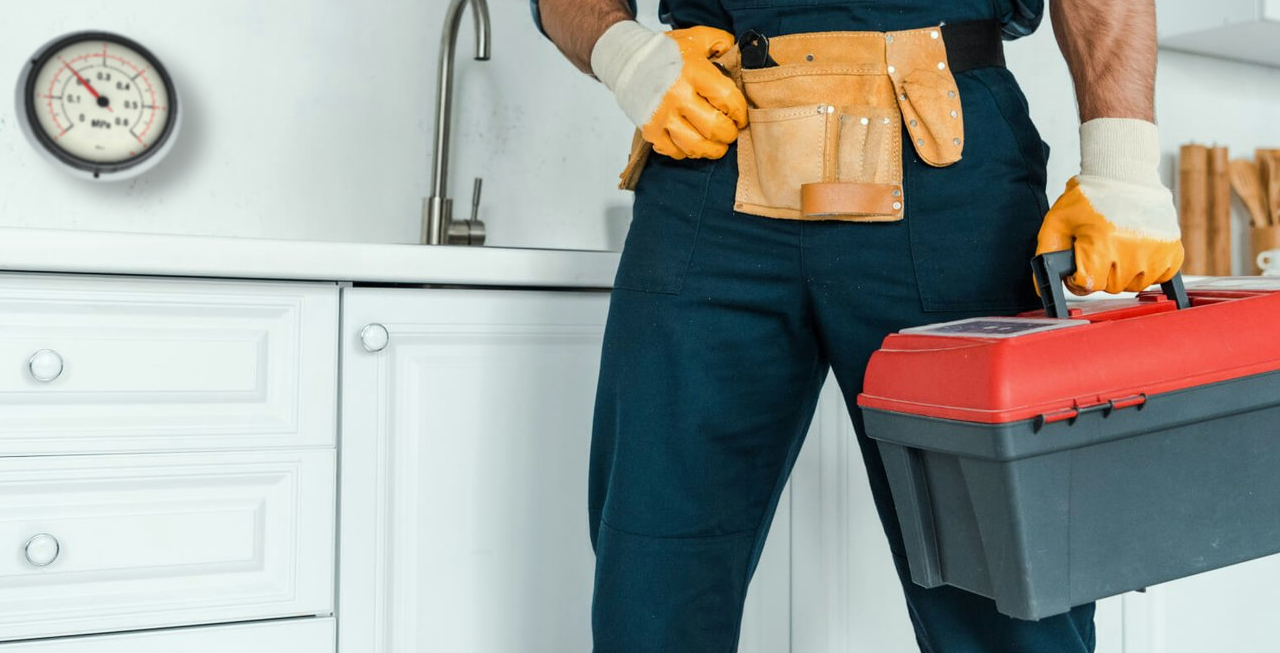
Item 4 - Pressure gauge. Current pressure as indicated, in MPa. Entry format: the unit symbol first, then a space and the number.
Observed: MPa 0.2
